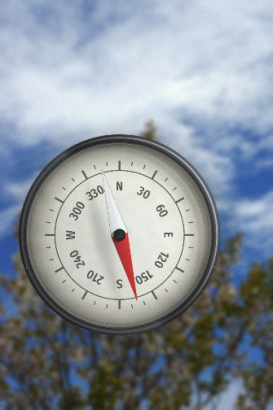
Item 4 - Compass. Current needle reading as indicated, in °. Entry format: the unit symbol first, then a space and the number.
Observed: ° 165
